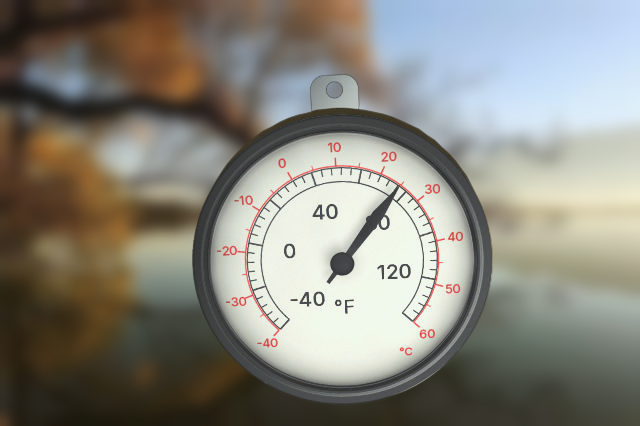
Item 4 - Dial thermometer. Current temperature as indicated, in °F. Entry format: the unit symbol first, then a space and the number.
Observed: °F 76
